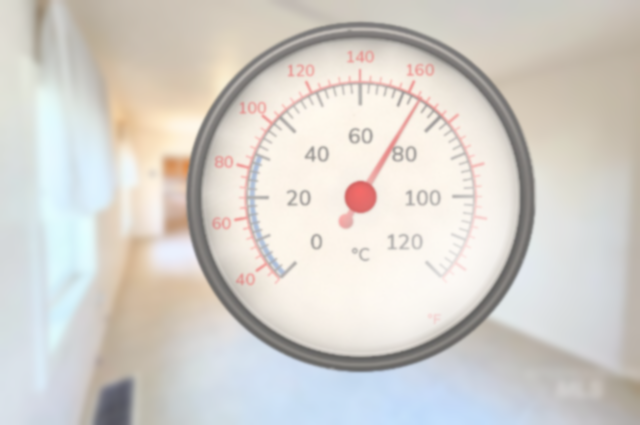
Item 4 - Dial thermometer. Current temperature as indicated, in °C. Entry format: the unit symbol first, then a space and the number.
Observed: °C 74
